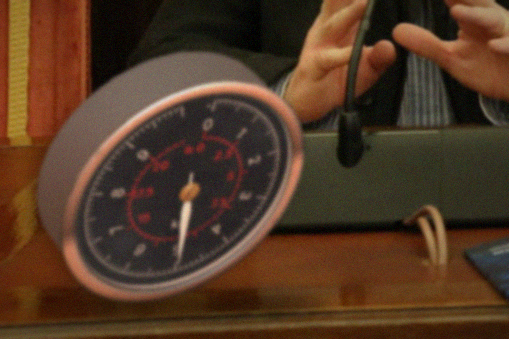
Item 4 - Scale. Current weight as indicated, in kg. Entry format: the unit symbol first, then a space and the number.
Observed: kg 5
